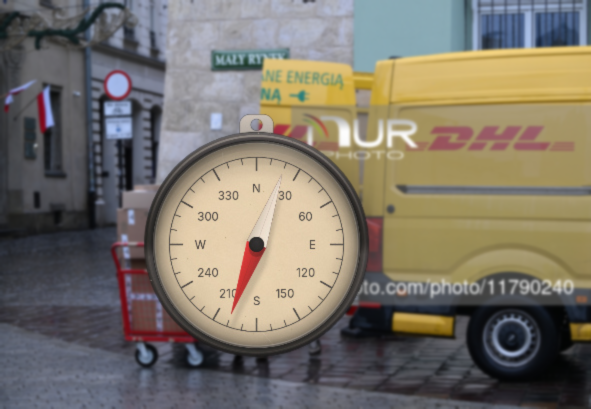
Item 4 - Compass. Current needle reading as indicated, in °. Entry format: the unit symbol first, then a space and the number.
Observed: ° 200
